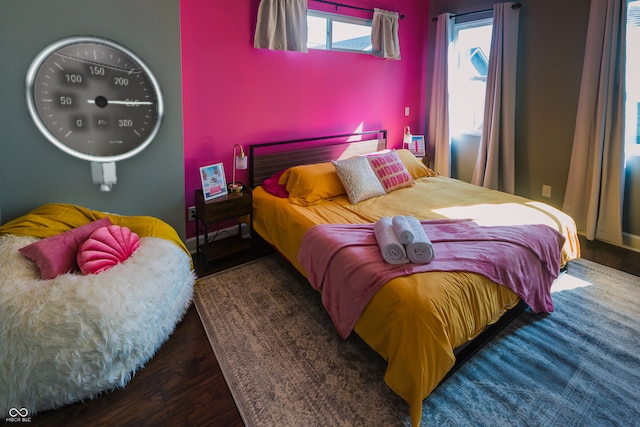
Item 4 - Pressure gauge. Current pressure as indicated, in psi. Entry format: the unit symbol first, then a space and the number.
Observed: psi 250
